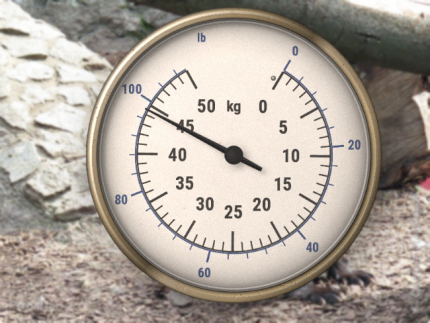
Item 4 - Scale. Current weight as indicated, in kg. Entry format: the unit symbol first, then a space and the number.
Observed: kg 44.5
